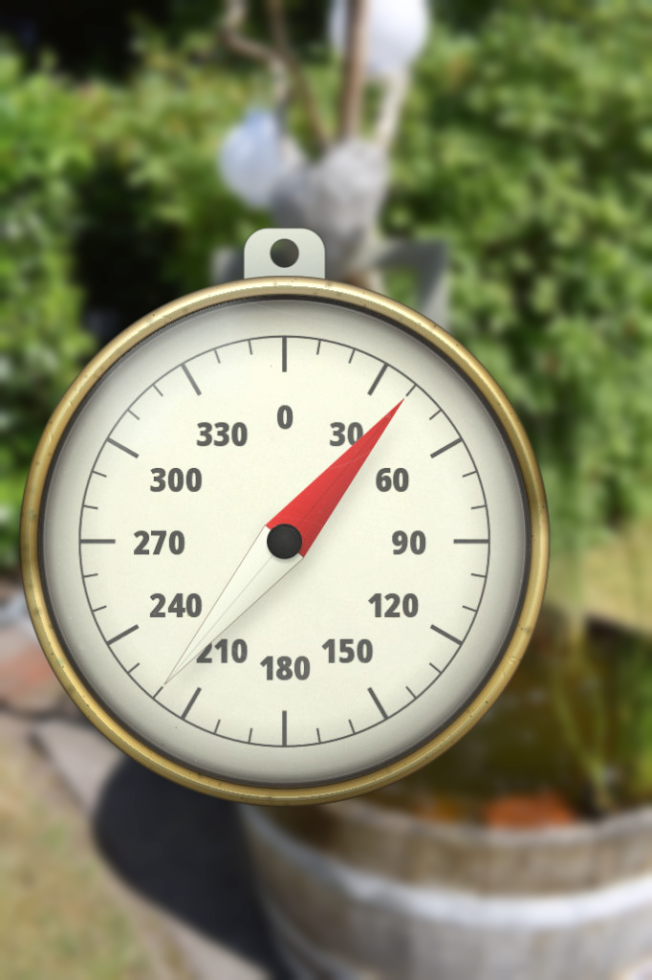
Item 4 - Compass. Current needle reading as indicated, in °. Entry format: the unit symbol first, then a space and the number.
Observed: ° 40
